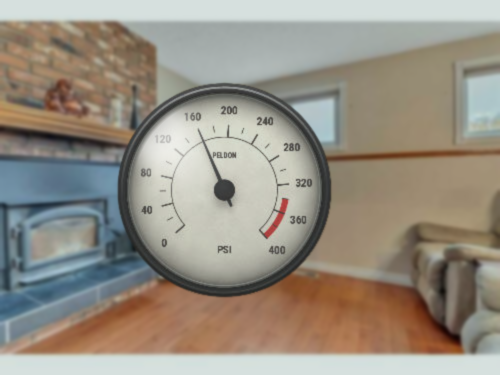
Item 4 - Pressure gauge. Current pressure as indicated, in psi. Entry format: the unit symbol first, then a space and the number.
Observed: psi 160
